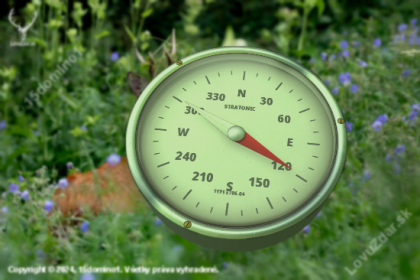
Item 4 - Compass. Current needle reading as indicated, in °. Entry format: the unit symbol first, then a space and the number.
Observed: ° 120
